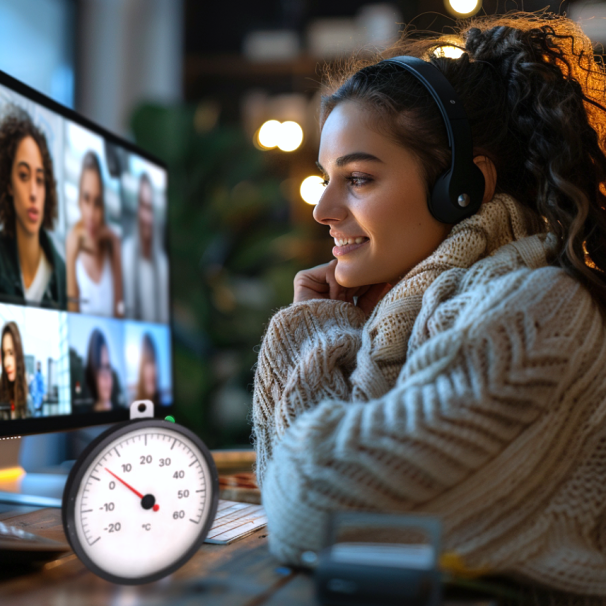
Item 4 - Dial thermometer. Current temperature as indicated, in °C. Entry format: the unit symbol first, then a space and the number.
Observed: °C 4
